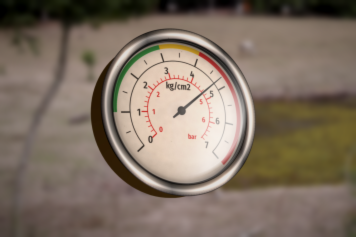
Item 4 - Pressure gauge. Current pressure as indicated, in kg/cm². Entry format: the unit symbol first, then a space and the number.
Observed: kg/cm² 4.75
